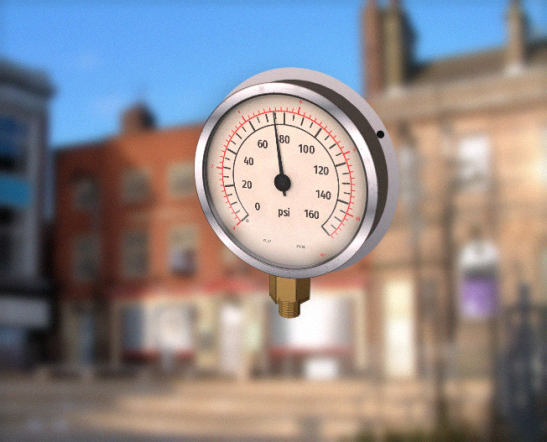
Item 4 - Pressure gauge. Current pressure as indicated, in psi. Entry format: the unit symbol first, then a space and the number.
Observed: psi 75
